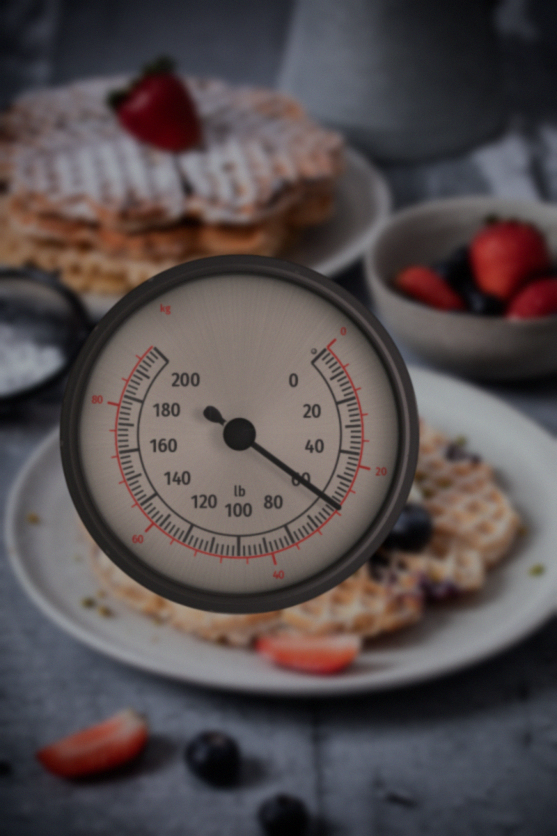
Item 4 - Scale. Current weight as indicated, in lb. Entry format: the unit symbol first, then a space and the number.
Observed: lb 60
